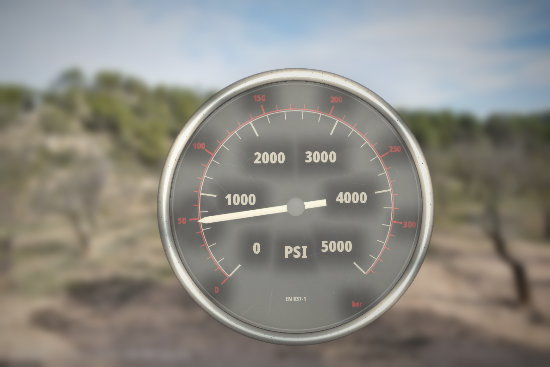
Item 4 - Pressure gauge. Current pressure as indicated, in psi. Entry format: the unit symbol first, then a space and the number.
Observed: psi 700
